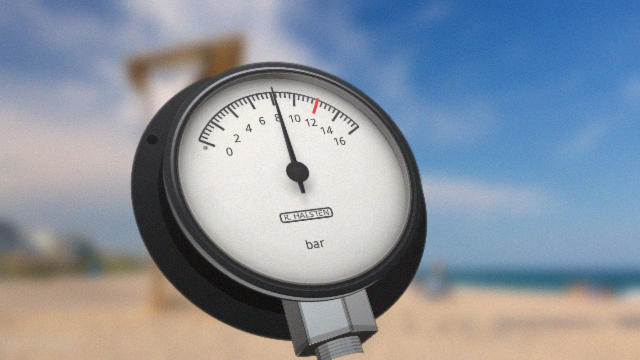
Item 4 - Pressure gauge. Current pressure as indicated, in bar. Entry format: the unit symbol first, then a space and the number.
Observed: bar 8
